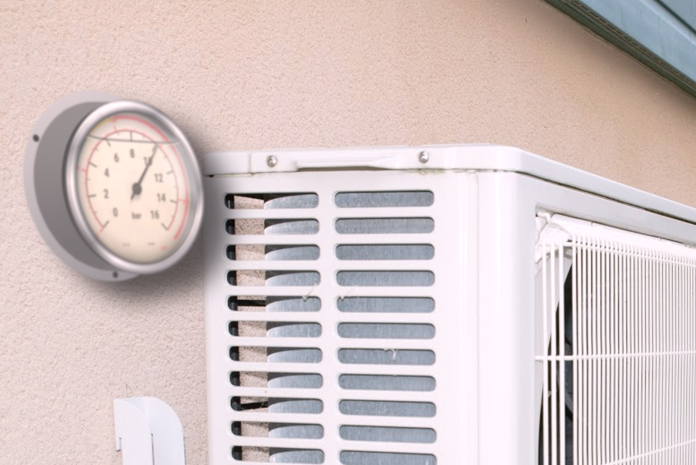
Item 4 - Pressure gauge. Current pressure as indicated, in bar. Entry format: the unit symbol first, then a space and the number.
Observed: bar 10
